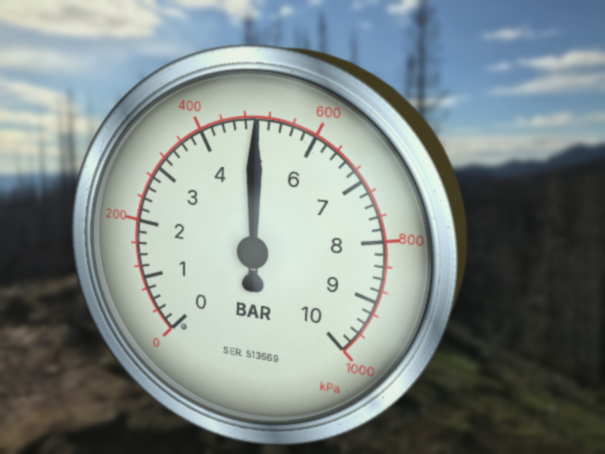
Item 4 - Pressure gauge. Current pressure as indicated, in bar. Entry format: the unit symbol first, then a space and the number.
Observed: bar 5
